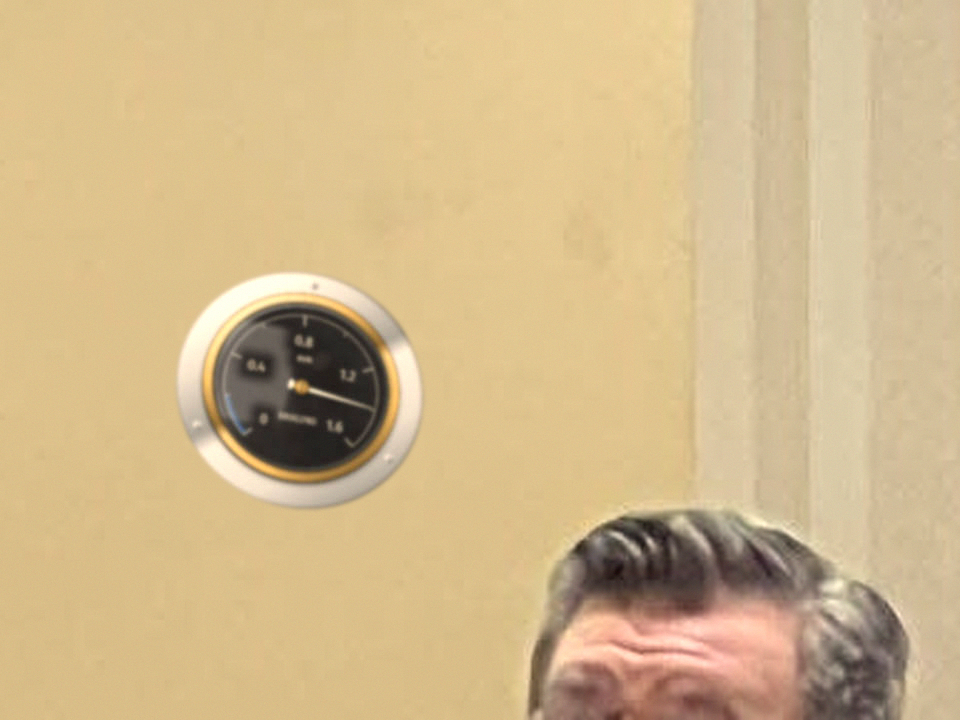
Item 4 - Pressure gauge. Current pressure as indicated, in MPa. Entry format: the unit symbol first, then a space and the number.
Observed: MPa 1.4
